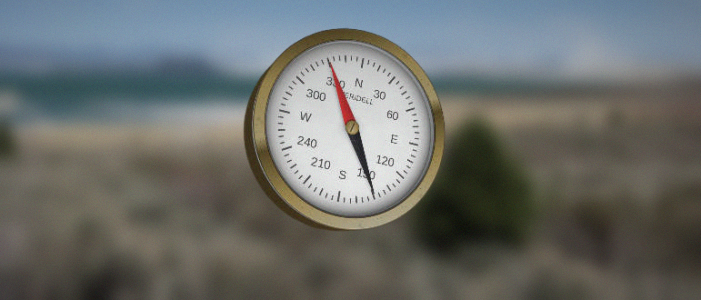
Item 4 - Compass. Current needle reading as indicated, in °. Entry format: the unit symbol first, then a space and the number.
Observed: ° 330
